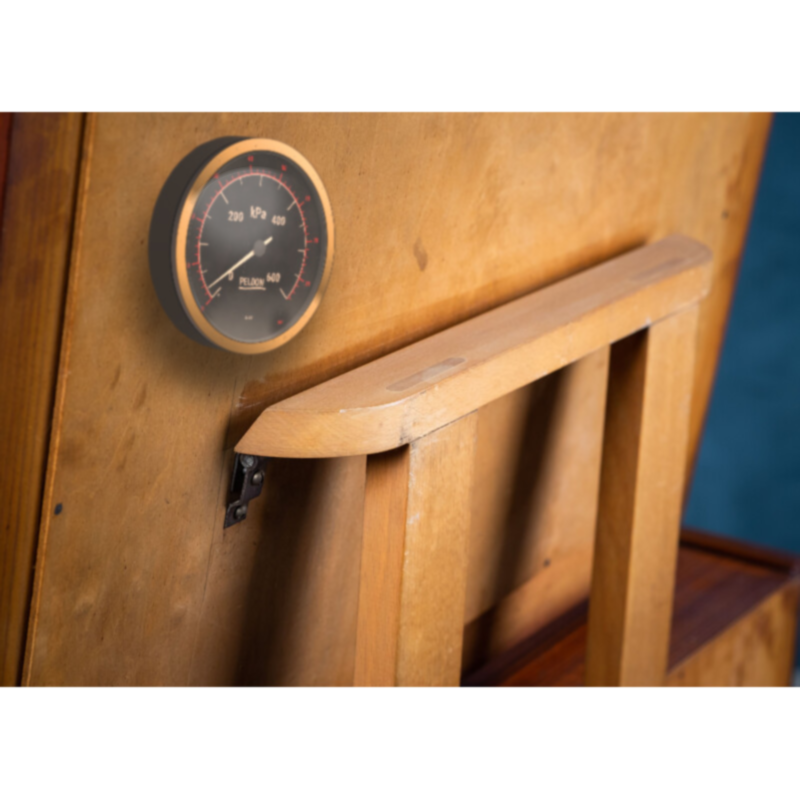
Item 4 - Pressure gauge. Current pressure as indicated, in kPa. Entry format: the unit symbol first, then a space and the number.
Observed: kPa 25
